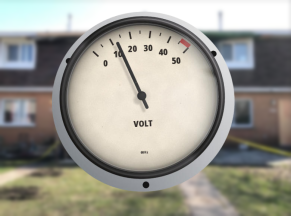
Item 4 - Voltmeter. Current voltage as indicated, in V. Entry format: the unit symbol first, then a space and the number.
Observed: V 12.5
